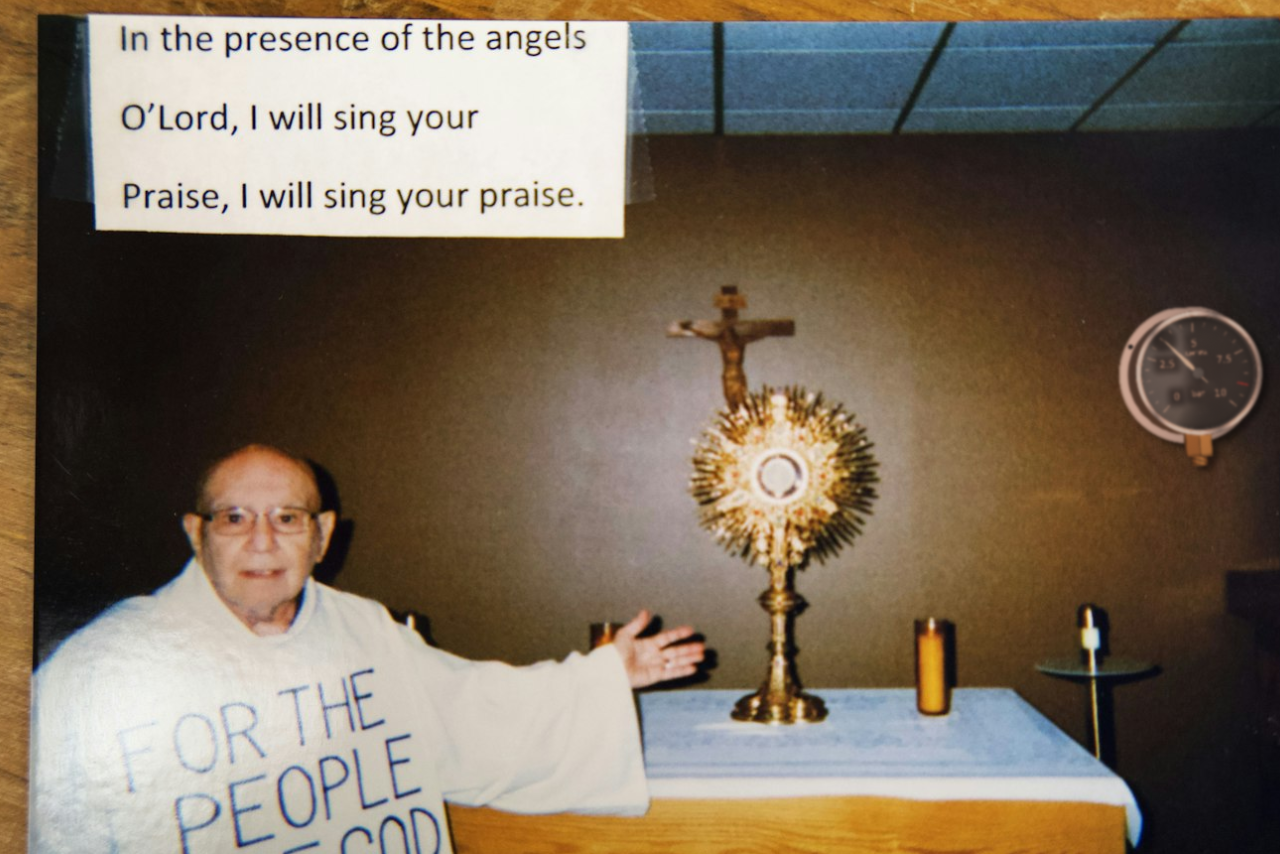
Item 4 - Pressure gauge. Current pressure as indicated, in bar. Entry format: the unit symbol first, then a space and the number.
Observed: bar 3.5
